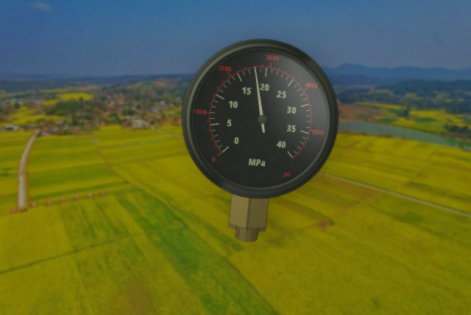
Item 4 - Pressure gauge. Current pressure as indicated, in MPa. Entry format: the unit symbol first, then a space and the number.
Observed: MPa 18
